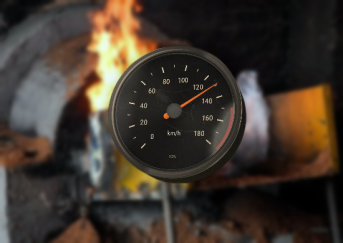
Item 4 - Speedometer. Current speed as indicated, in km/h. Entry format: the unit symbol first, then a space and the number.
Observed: km/h 130
